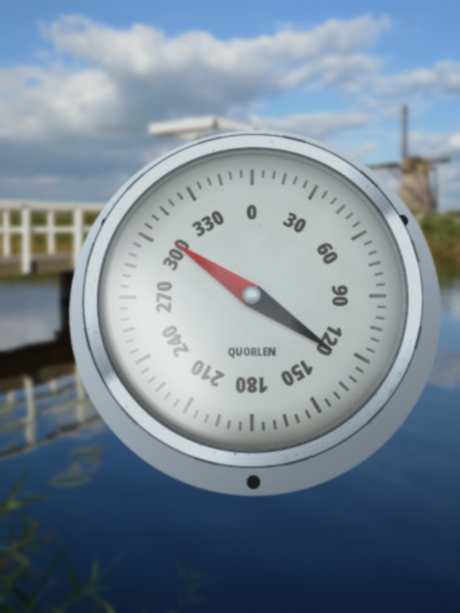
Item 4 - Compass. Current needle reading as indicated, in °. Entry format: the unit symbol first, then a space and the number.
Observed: ° 305
